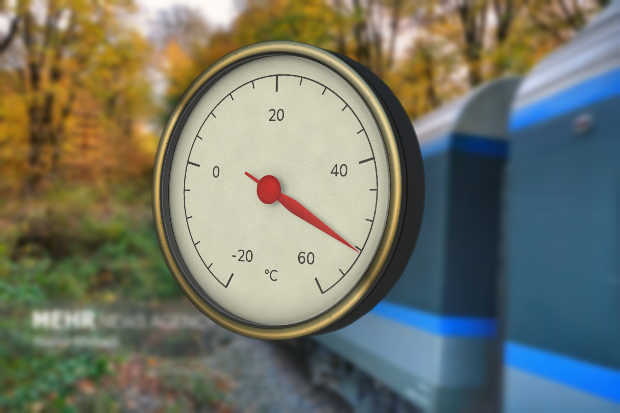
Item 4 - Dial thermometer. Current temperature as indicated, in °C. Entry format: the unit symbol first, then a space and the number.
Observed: °C 52
